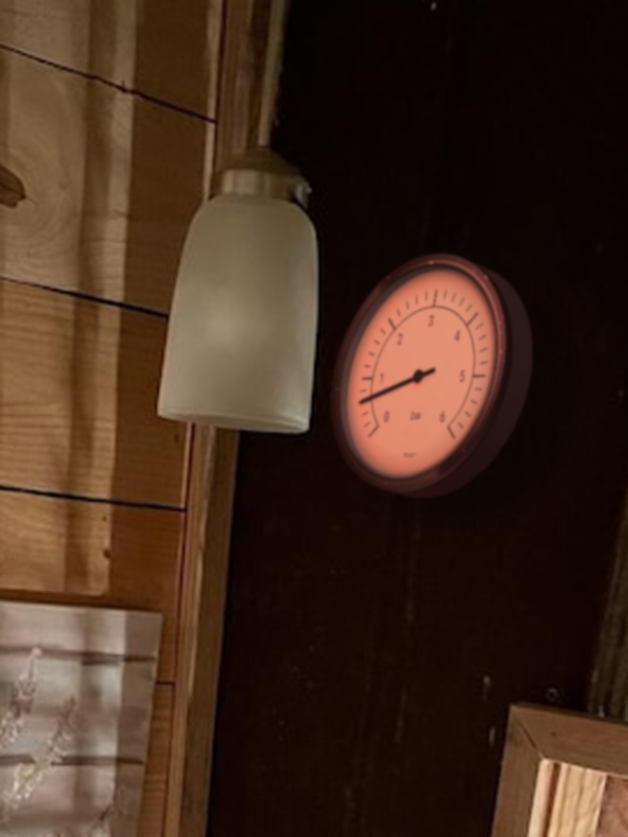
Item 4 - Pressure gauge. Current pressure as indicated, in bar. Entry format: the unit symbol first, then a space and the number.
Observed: bar 0.6
